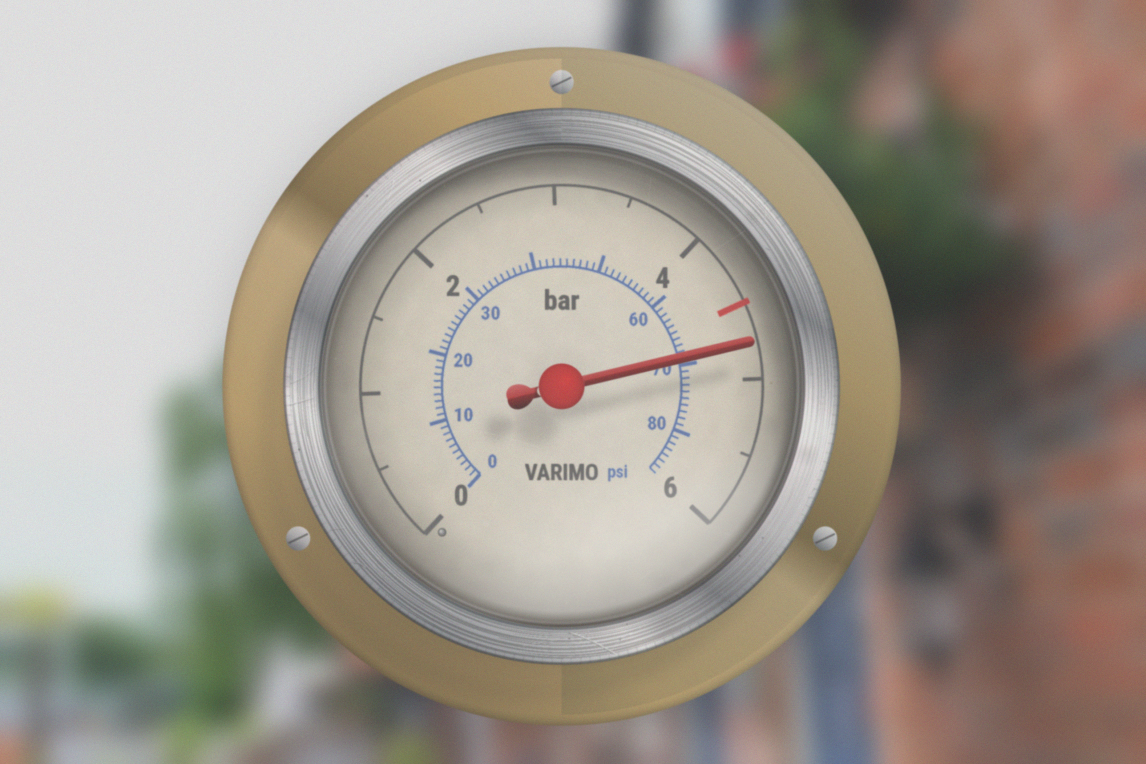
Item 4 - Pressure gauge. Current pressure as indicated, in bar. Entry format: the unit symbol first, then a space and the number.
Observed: bar 4.75
